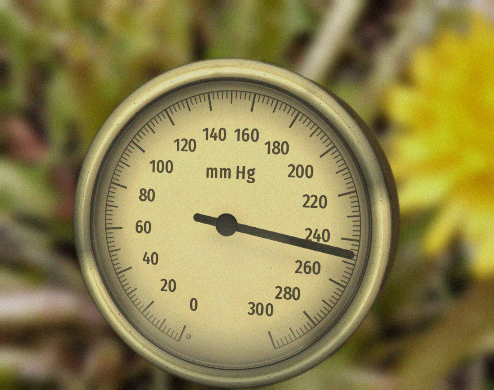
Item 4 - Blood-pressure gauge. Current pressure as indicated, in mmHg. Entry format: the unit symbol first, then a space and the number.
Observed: mmHg 246
